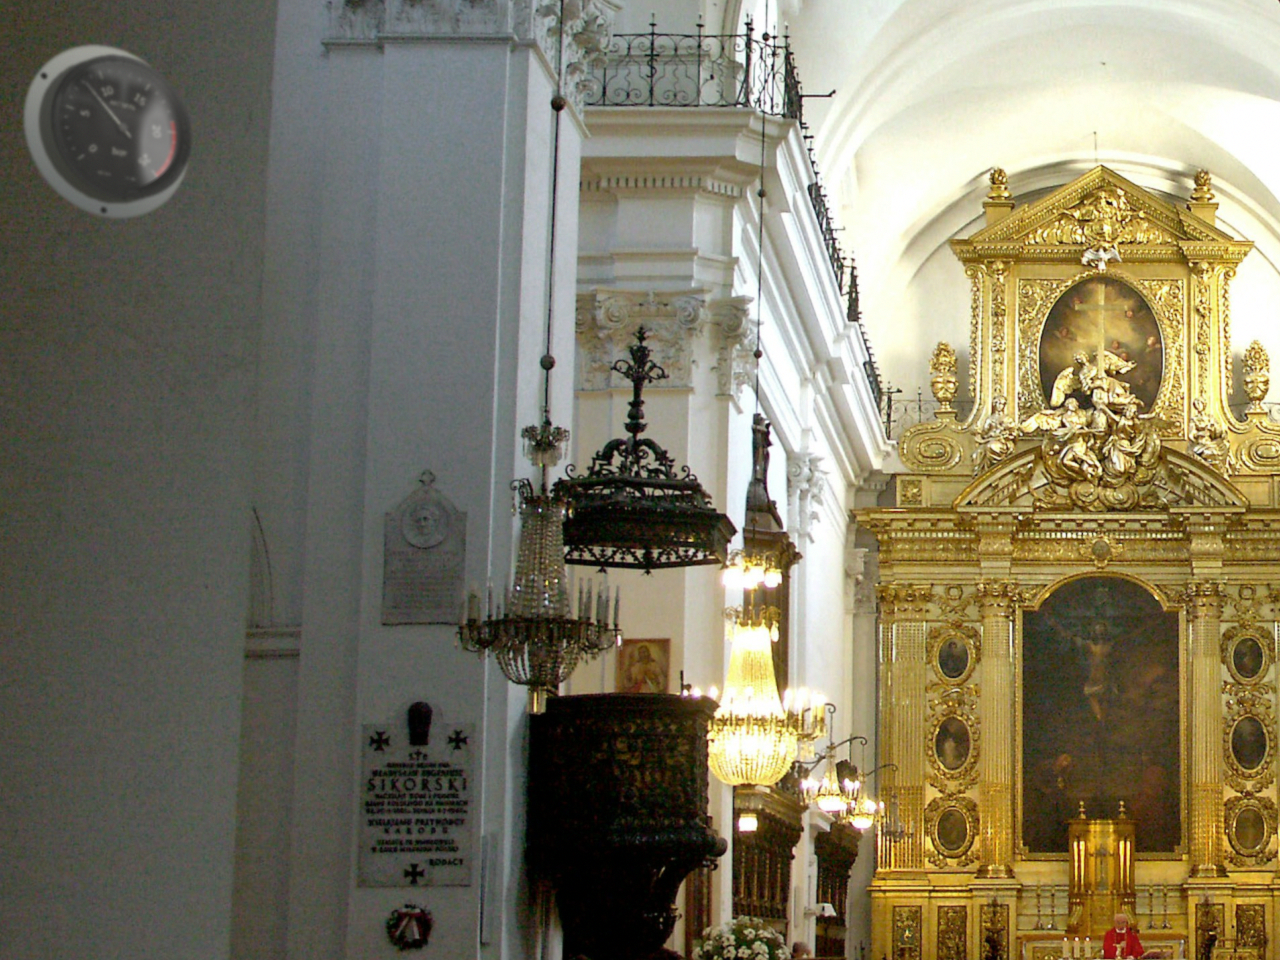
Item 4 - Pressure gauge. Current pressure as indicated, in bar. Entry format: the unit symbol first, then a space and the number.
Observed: bar 8
